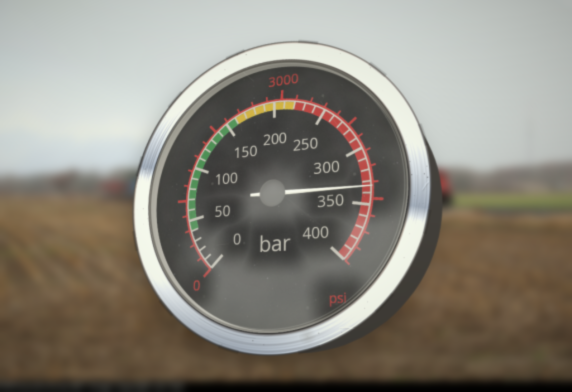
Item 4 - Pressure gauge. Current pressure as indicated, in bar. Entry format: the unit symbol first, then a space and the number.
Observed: bar 335
